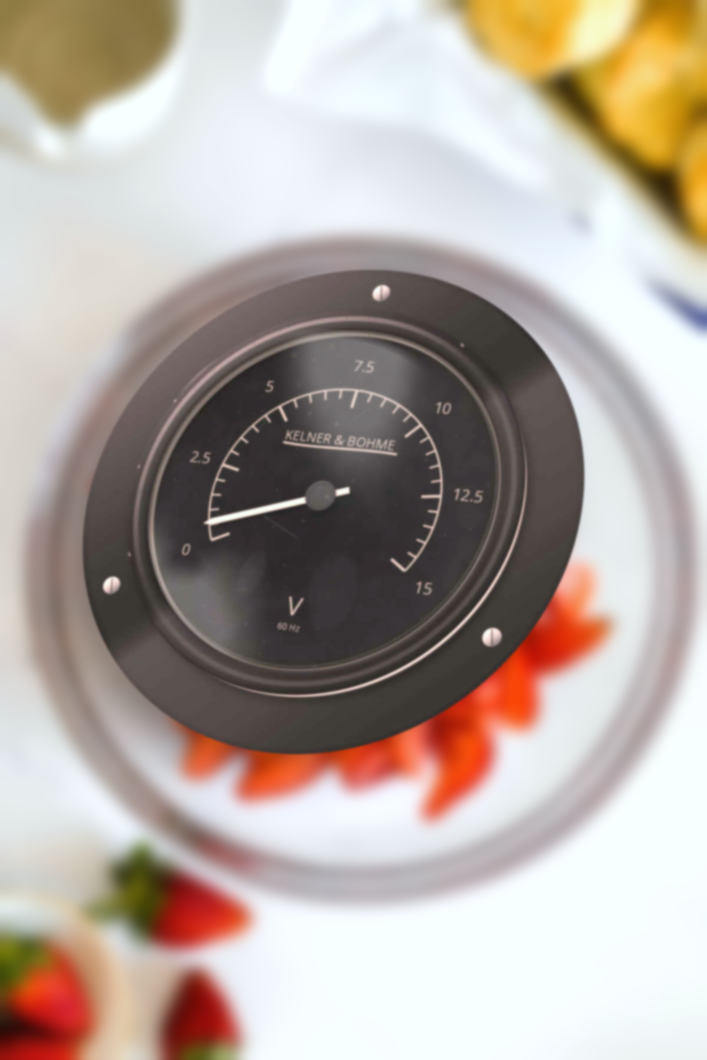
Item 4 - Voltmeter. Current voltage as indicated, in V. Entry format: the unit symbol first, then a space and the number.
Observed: V 0.5
